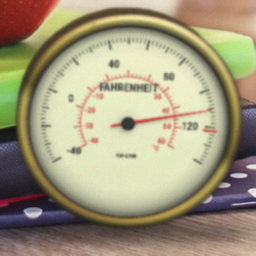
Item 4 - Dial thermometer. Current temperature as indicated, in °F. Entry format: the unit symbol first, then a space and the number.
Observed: °F 110
